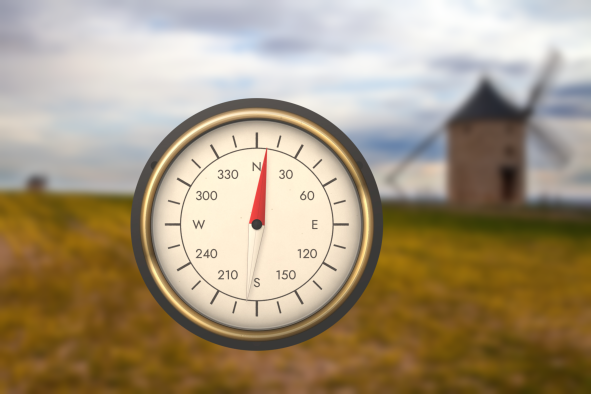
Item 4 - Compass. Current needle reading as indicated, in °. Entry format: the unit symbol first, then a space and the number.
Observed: ° 7.5
